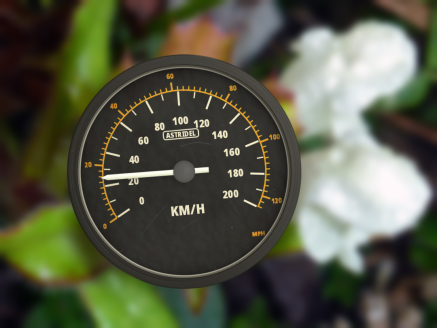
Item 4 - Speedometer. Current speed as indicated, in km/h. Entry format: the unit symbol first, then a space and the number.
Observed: km/h 25
